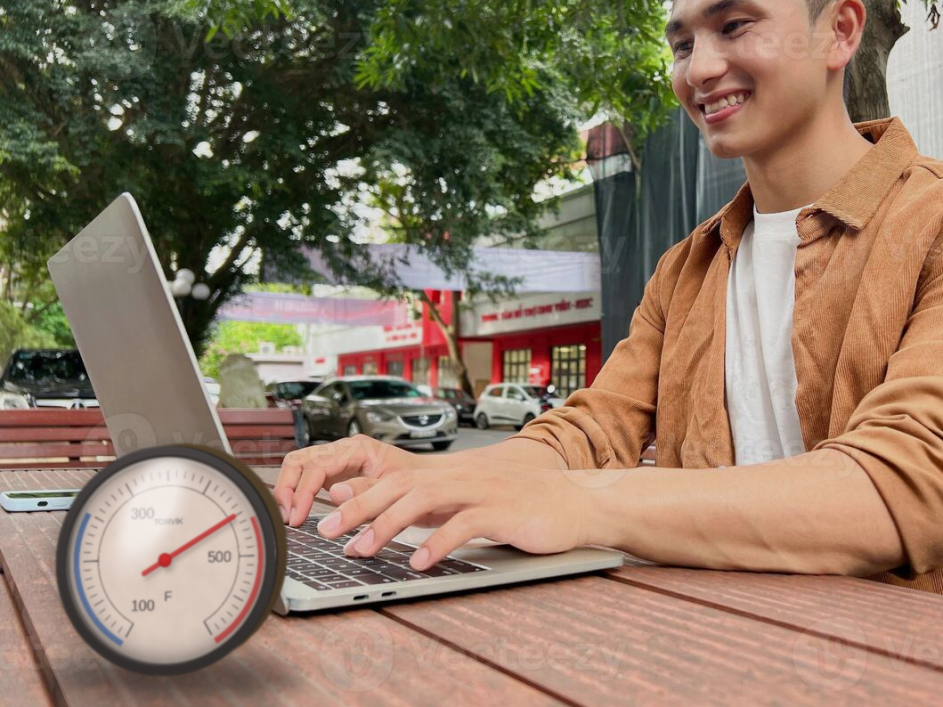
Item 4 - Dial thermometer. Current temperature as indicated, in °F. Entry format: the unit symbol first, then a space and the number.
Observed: °F 450
